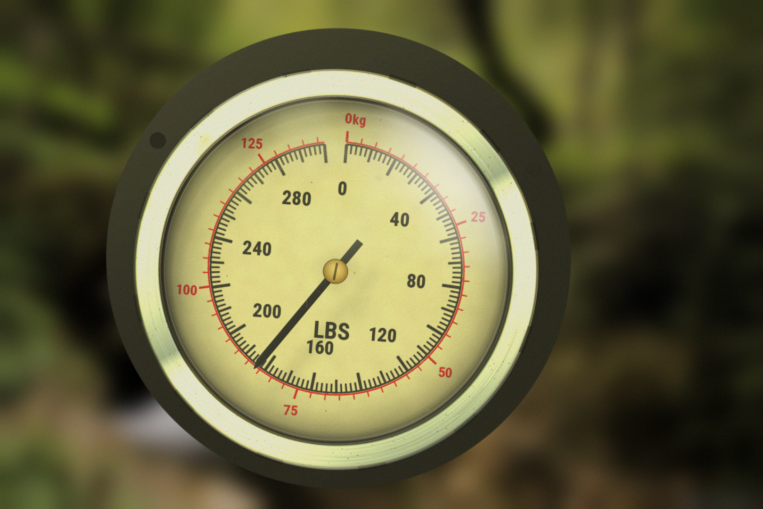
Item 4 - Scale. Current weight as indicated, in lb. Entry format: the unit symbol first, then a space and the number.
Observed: lb 184
